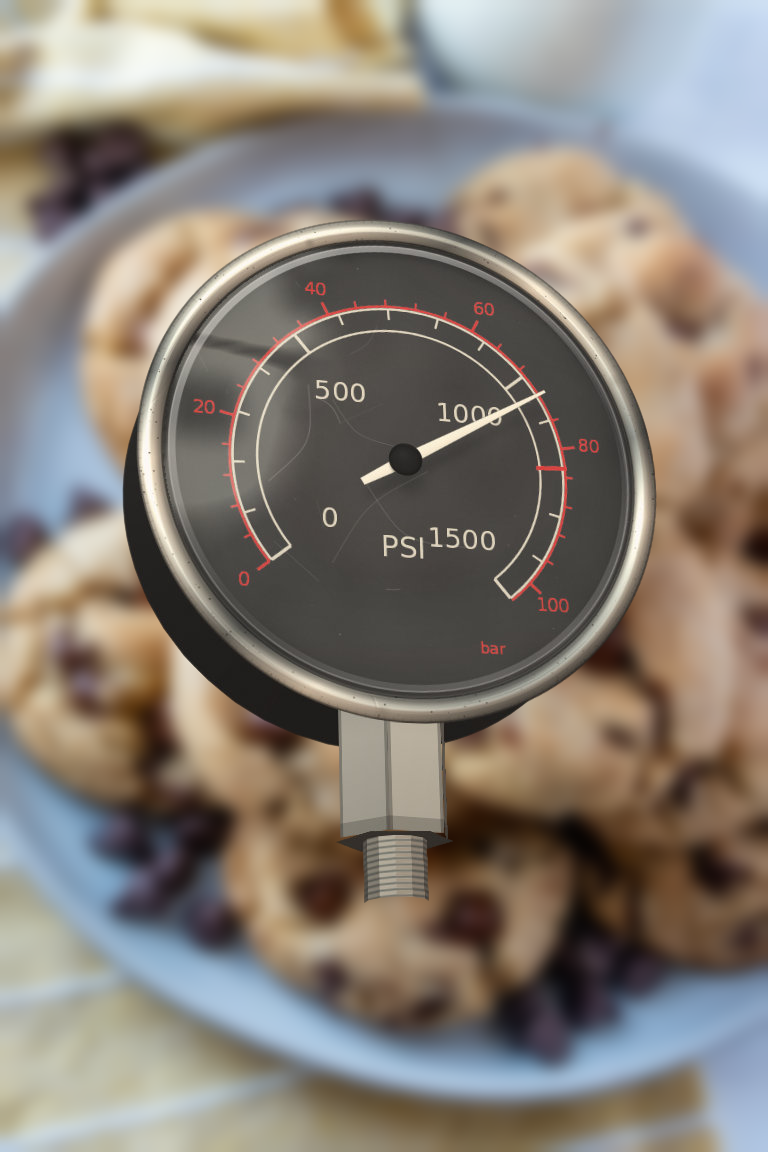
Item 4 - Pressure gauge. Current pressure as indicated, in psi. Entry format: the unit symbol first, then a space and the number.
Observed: psi 1050
